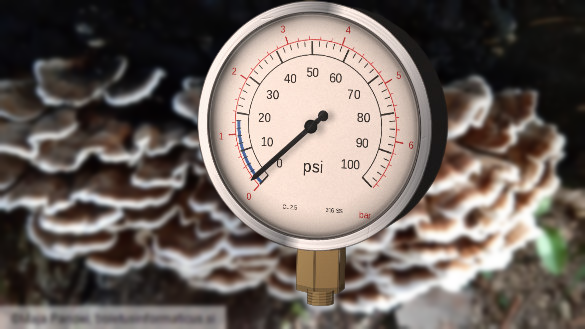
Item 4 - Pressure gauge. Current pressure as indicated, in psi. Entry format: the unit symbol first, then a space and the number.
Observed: psi 2
